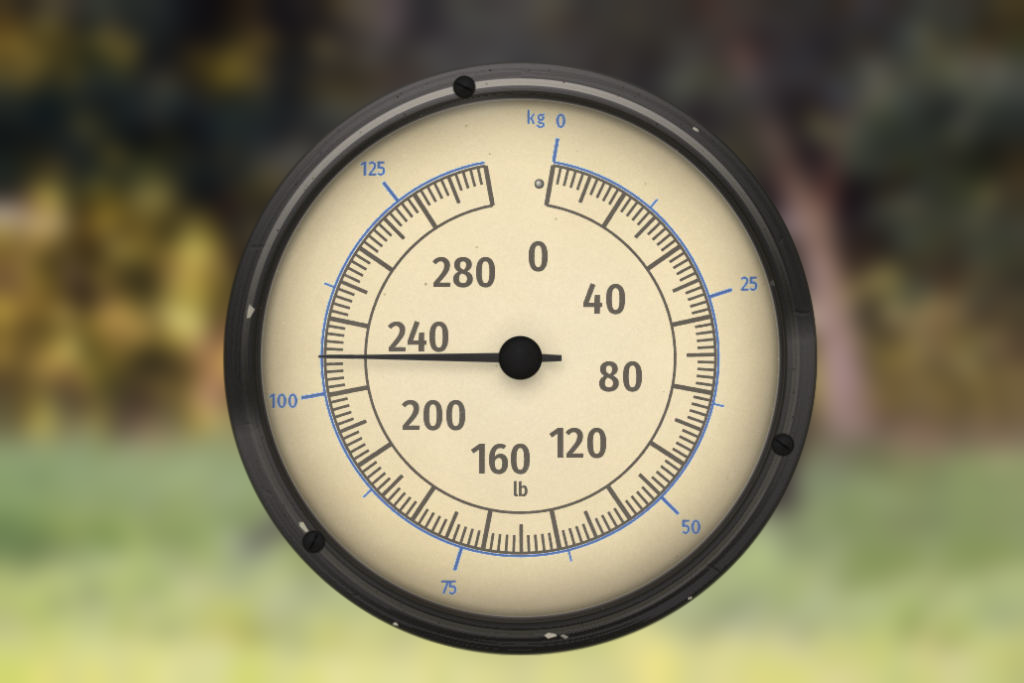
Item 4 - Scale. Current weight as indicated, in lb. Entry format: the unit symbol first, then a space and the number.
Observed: lb 230
